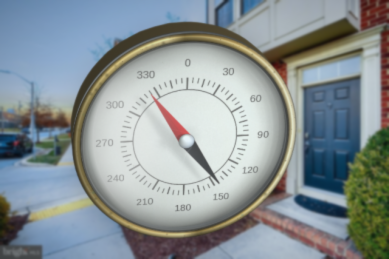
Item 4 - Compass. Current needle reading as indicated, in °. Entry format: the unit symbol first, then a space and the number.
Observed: ° 325
